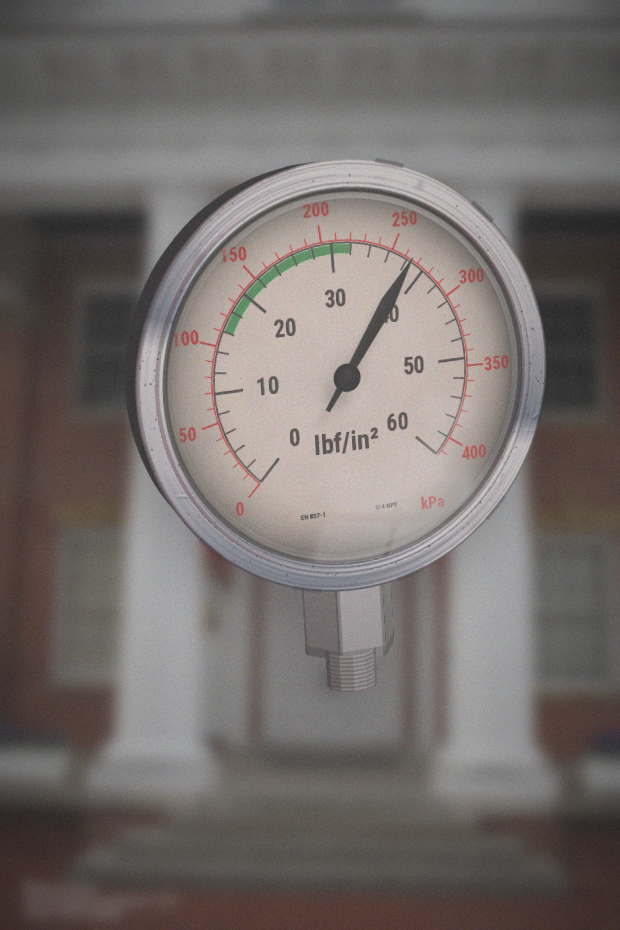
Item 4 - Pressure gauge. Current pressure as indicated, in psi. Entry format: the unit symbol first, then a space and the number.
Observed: psi 38
